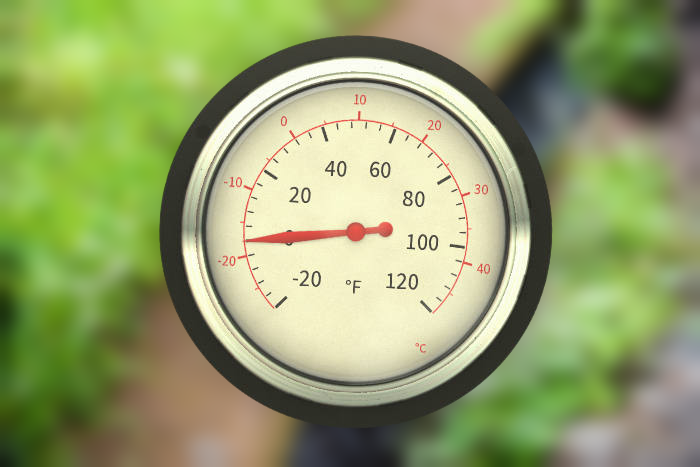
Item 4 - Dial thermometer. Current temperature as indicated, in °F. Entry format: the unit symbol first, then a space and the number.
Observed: °F 0
